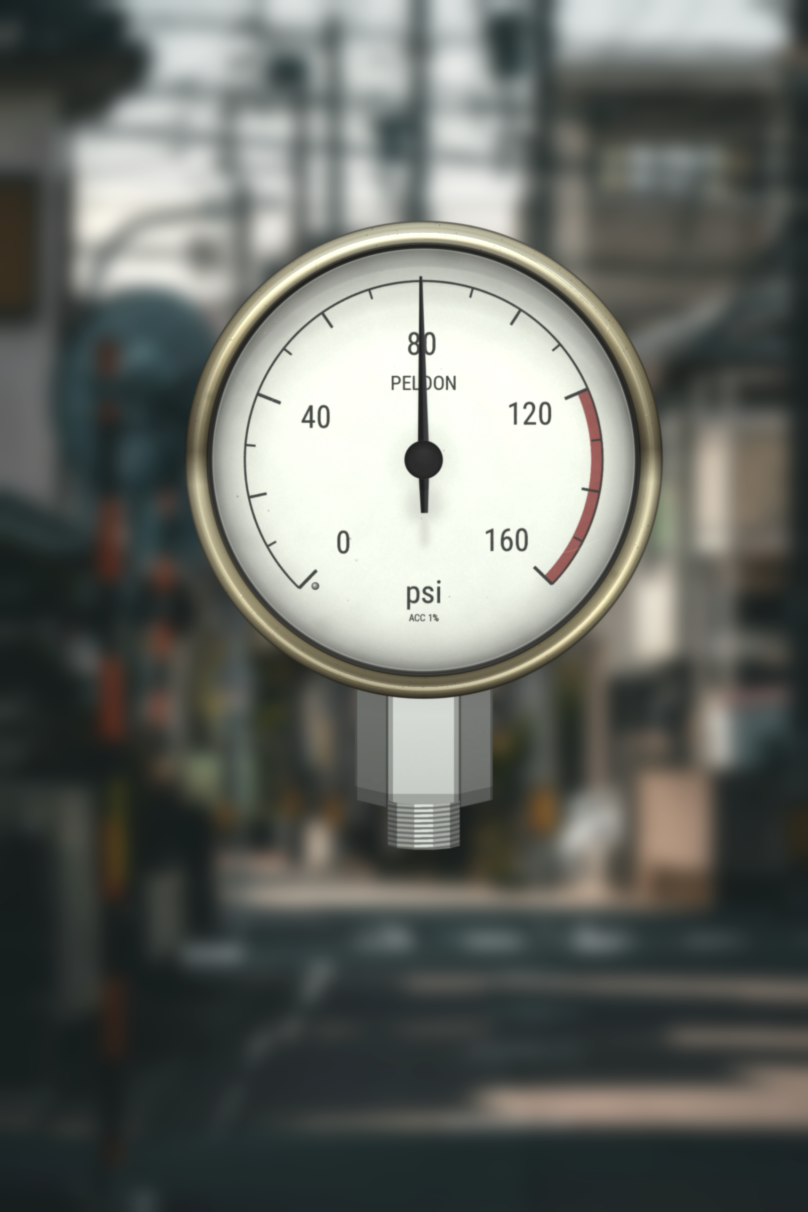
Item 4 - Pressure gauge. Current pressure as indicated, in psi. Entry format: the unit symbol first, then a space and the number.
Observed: psi 80
